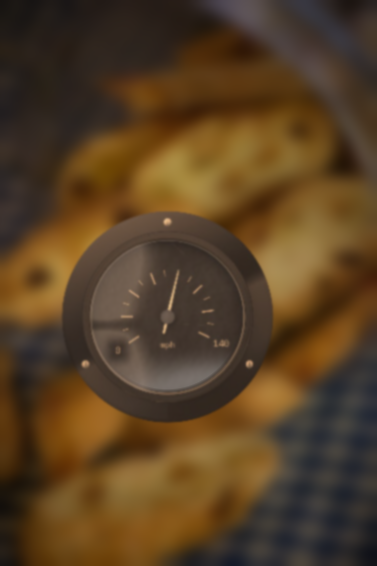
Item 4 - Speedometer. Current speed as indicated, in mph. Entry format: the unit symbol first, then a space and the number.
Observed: mph 80
